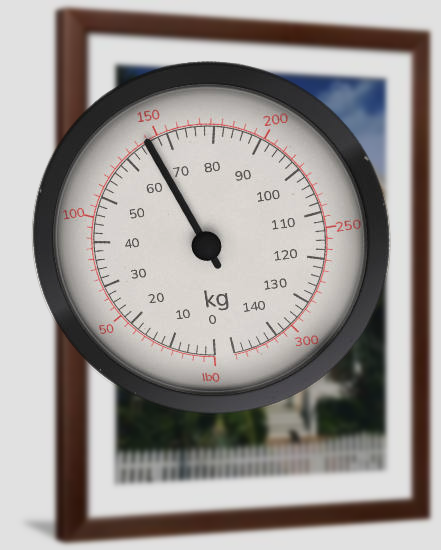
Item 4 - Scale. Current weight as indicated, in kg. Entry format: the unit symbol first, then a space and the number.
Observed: kg 66
